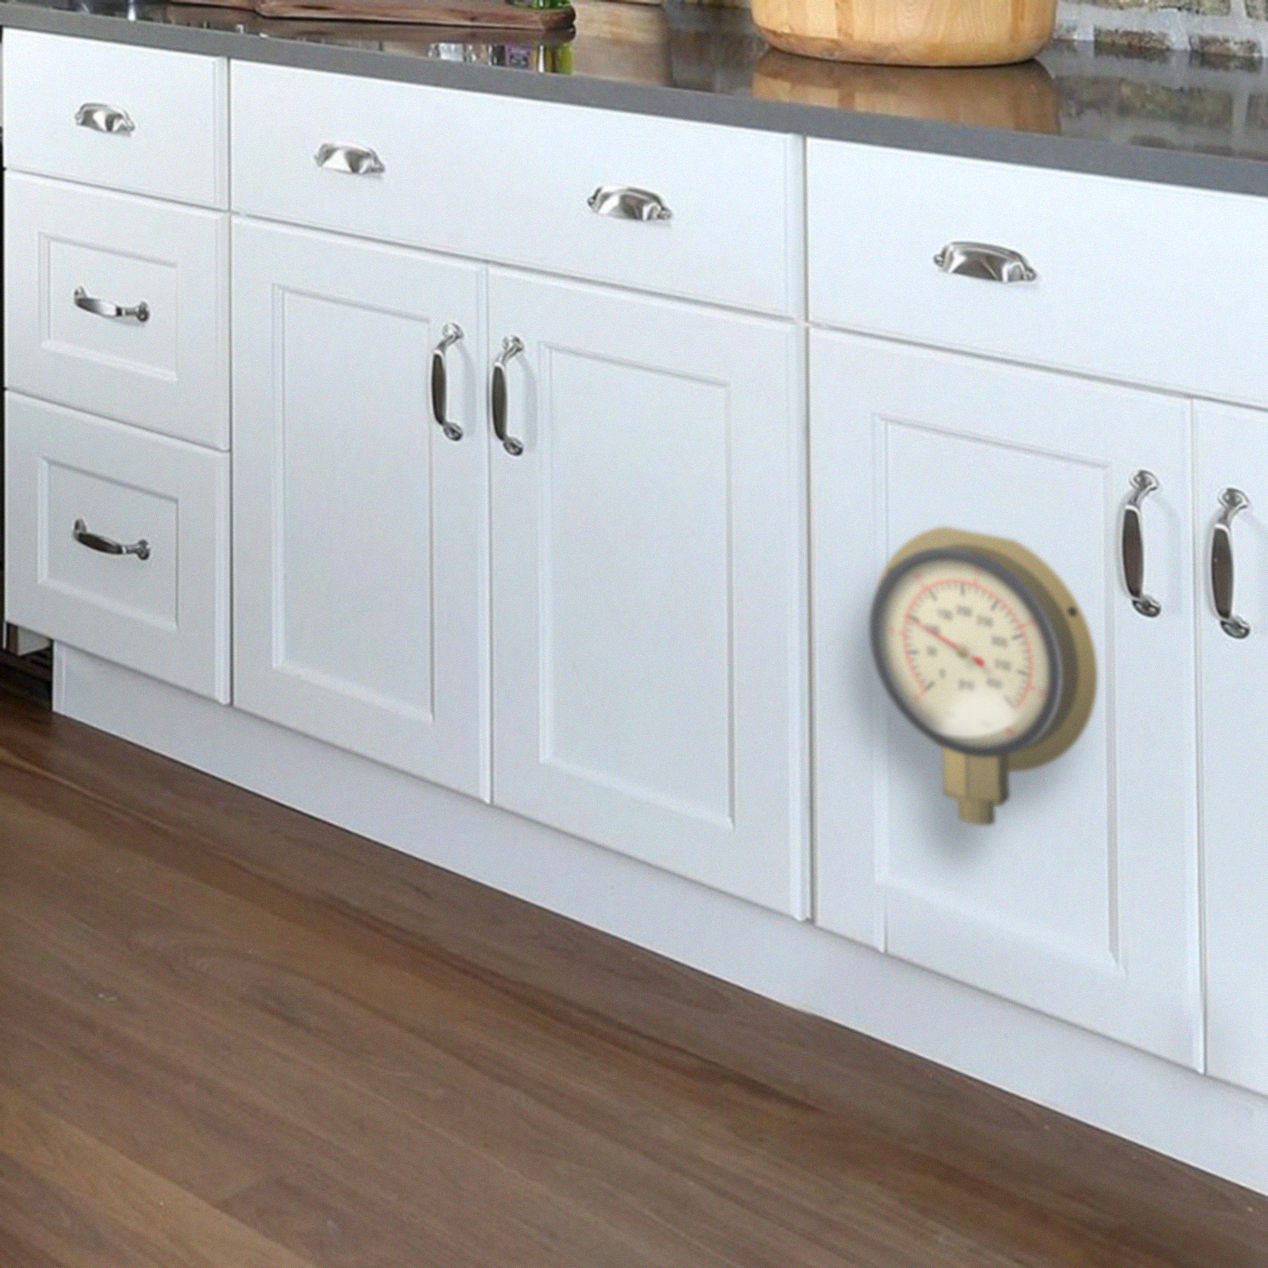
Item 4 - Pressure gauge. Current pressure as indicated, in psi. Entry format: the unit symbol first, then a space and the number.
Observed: psi 100
